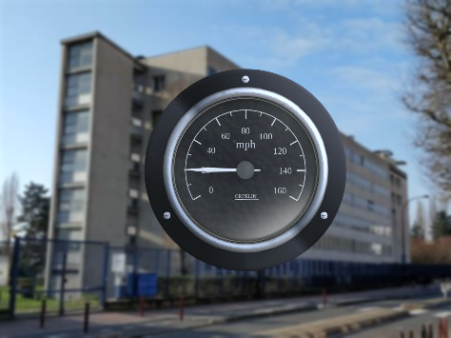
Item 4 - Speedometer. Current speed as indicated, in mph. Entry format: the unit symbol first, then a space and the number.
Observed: mph 20
